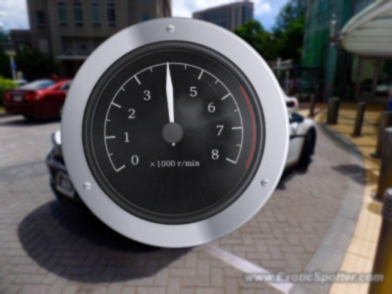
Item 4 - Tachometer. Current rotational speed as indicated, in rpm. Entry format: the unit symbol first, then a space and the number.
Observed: rpm 4000
